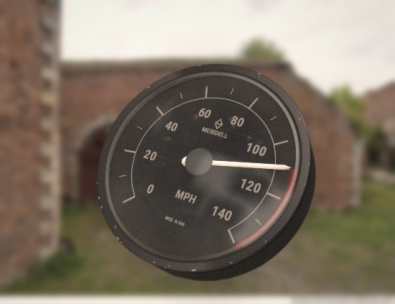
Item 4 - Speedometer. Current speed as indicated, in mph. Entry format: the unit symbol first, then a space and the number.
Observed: mph 110
